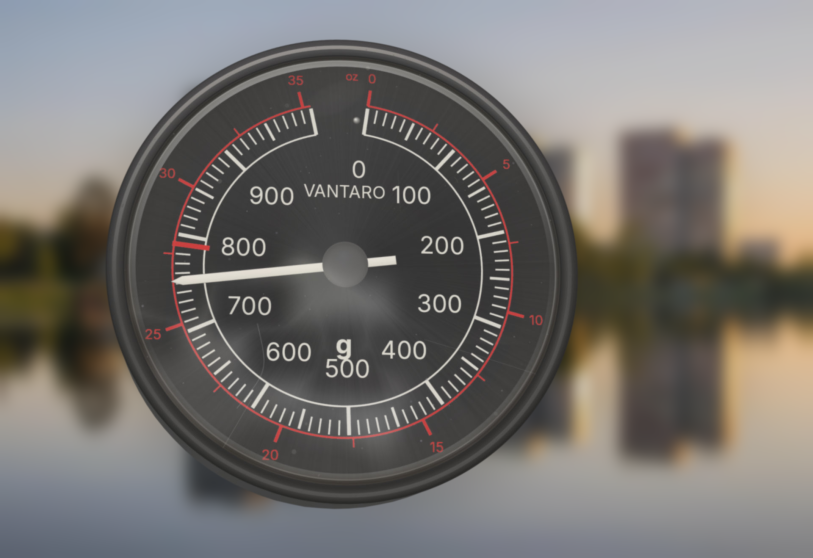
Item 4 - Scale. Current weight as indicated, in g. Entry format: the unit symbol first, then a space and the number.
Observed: g 750
